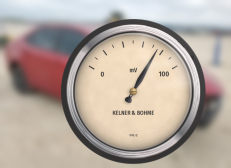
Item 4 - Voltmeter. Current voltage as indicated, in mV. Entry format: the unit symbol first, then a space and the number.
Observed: mV 75
